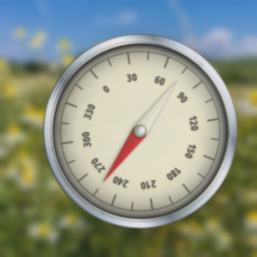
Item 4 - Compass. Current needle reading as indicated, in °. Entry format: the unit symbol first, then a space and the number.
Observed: ° 255
